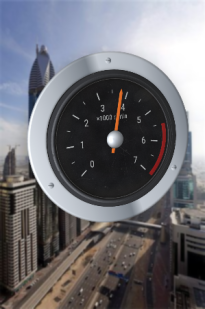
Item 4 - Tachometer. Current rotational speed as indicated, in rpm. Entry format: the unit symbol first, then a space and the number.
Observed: rpm 3750
